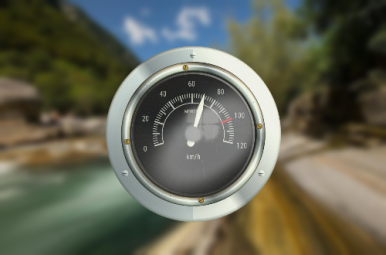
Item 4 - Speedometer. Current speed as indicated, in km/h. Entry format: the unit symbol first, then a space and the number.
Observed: km/h 70
